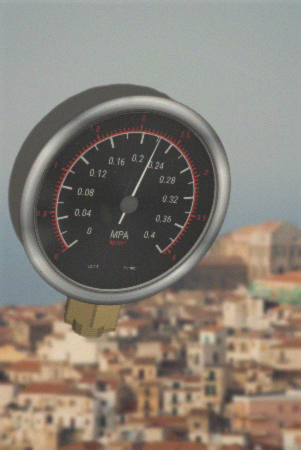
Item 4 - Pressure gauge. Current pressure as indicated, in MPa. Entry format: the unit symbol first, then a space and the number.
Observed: MPa 0.22
